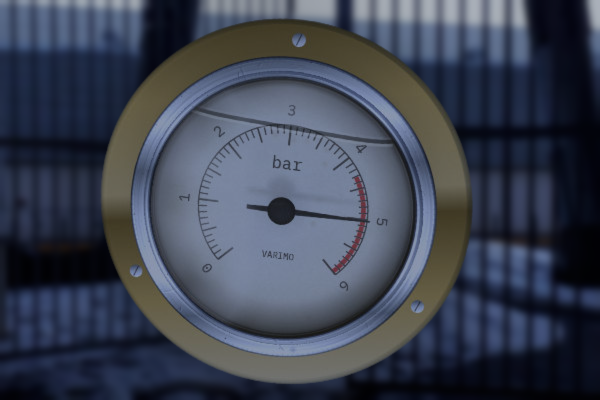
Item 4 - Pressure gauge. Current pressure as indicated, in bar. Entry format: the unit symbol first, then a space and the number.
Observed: bar 5
